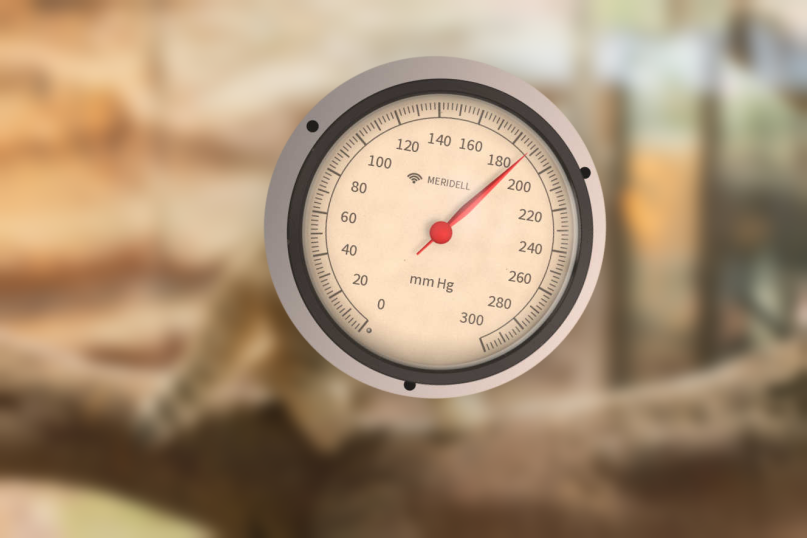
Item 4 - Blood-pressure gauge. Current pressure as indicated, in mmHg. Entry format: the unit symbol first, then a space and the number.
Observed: mmHg 188
